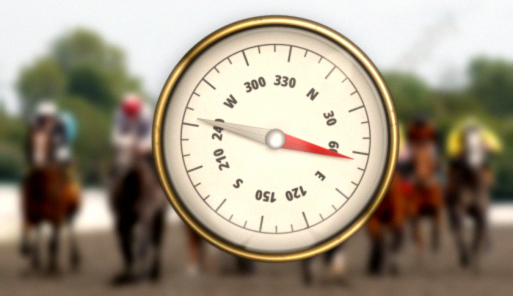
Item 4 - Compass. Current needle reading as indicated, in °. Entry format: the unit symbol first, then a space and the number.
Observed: ° 65
